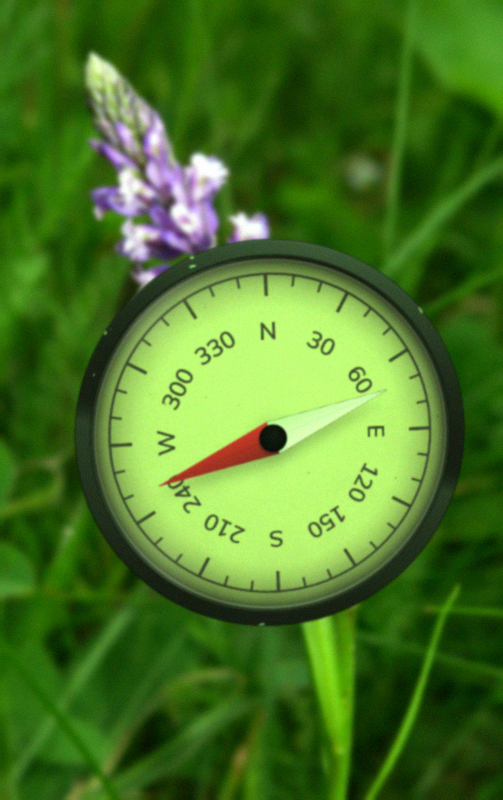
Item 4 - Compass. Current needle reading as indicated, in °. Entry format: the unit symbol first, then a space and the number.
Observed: ° 250
